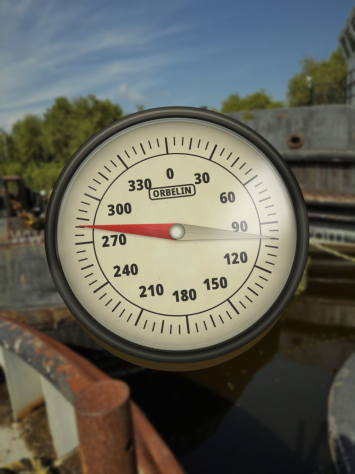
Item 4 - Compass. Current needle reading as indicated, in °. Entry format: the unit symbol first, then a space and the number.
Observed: ° 280
